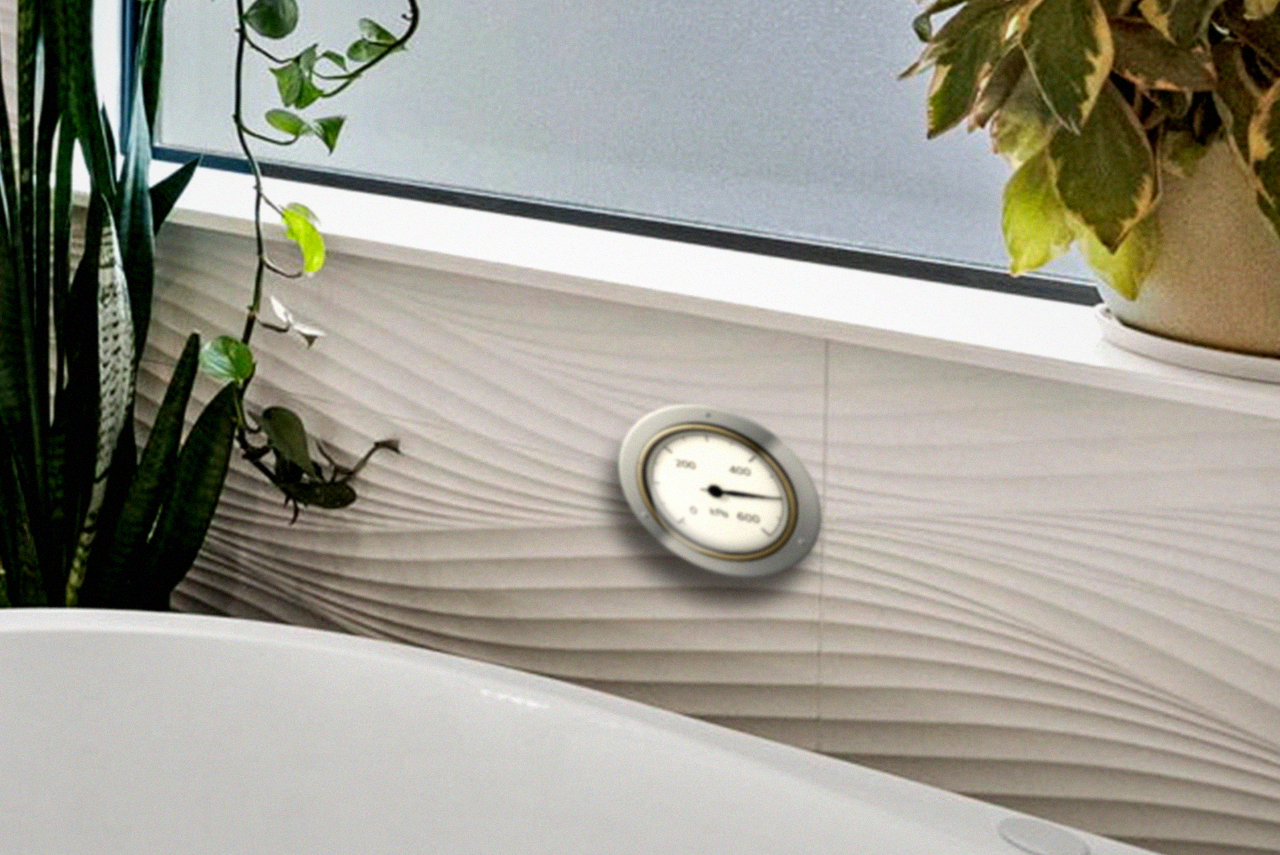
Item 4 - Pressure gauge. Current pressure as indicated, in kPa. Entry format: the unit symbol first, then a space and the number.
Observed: kPa 500
